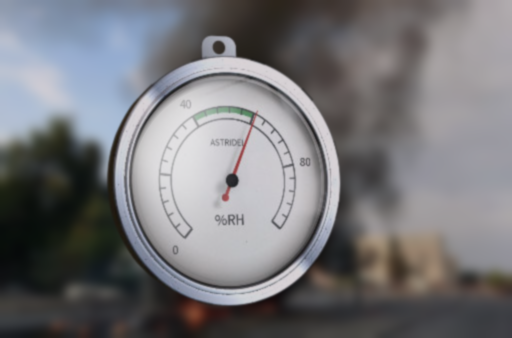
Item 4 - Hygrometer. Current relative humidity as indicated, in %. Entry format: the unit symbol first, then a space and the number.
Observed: % 60
